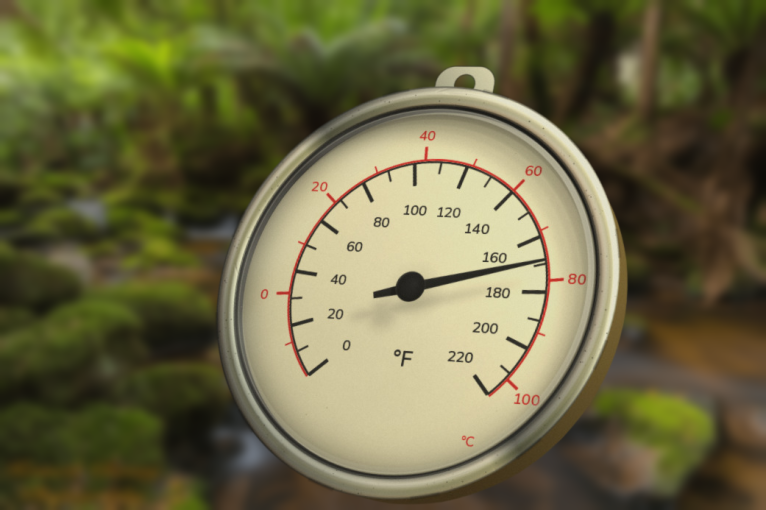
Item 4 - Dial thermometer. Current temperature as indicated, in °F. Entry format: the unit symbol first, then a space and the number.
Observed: °F 170
